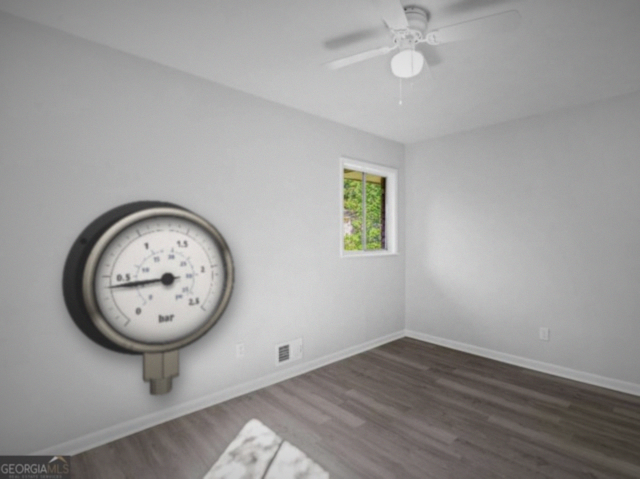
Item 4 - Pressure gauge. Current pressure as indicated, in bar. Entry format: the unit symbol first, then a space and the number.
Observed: bar 0.4
